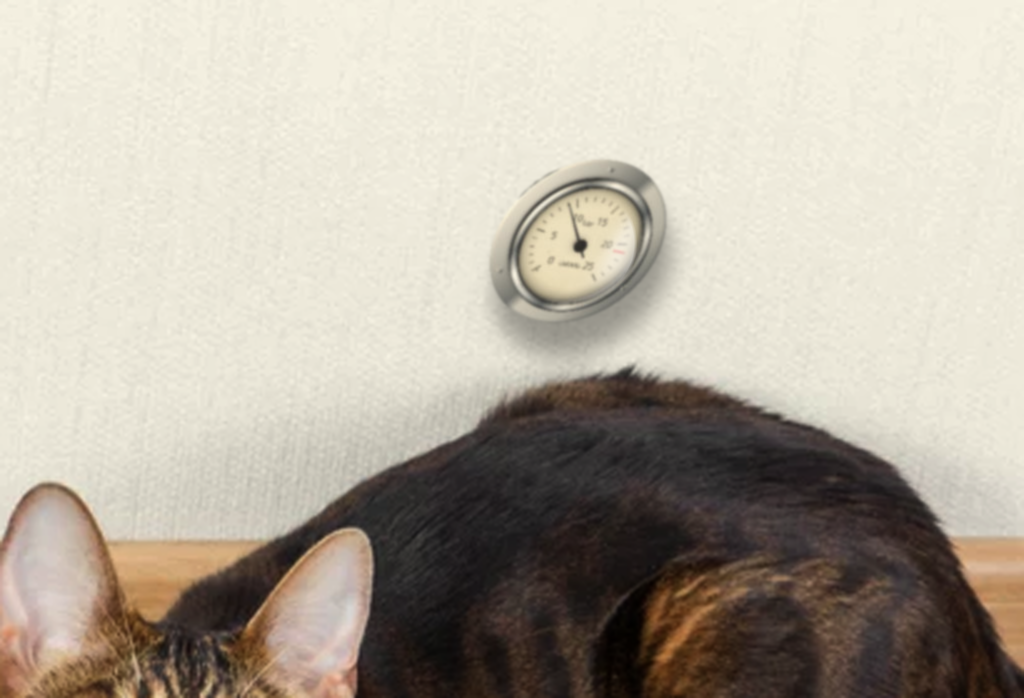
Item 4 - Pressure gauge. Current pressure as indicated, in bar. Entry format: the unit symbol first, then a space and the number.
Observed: bar 9
